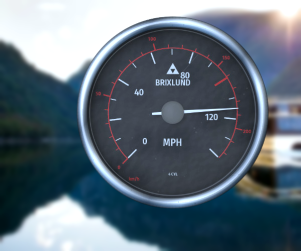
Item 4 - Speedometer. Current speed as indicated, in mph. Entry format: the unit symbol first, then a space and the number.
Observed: mph 115
